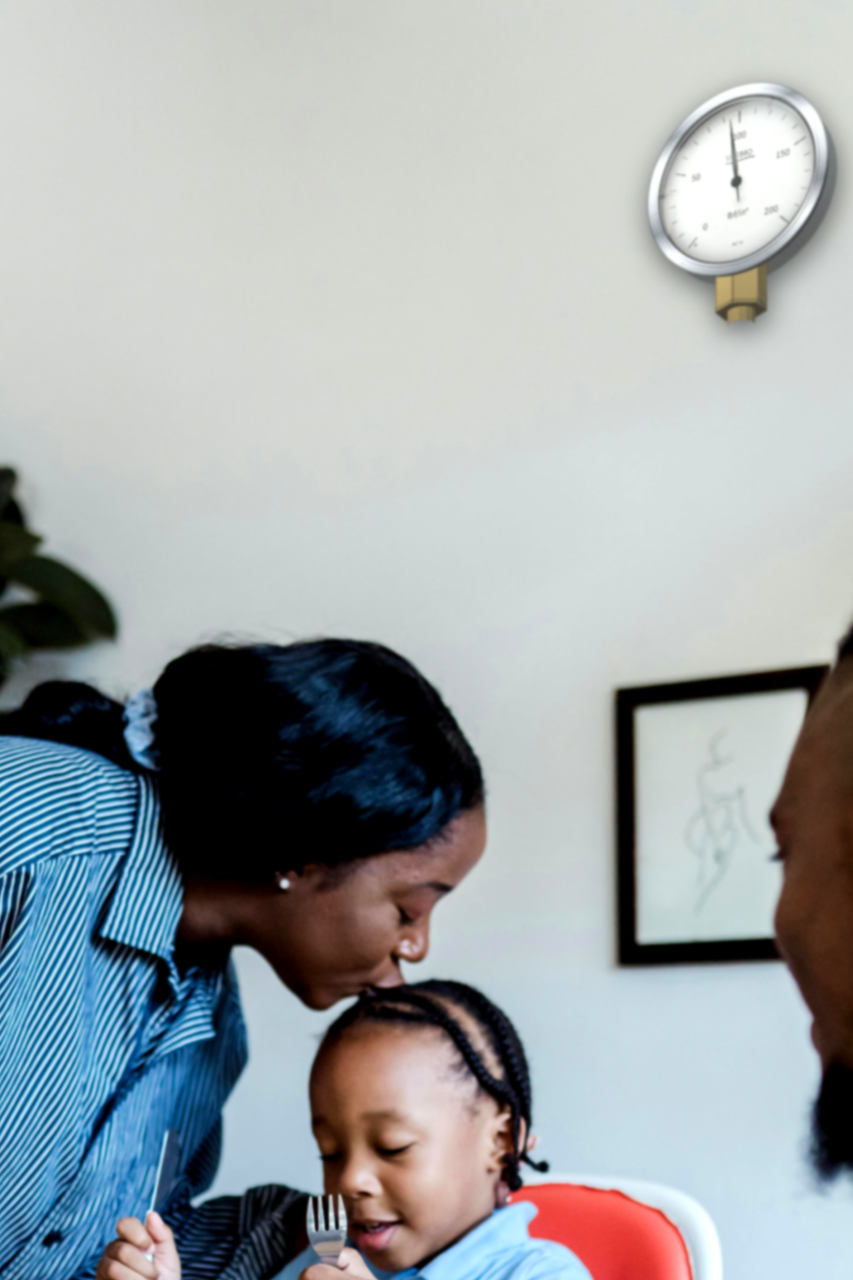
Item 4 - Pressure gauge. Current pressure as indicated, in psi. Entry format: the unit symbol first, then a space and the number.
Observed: psi 95
